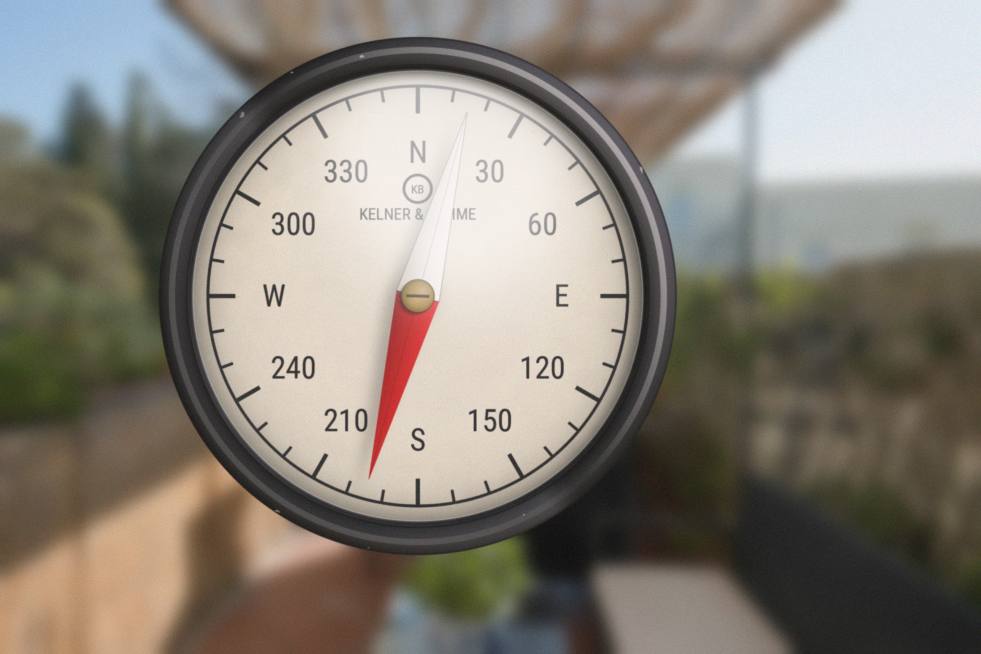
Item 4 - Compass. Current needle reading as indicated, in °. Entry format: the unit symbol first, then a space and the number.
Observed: ° 195
